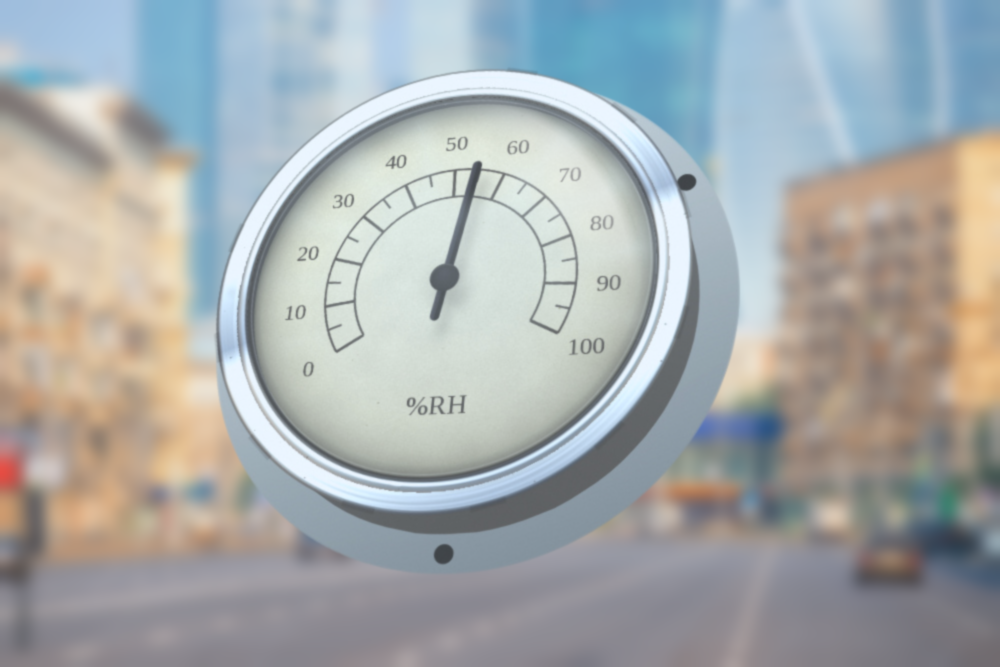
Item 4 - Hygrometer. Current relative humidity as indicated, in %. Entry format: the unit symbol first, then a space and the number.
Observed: % 55
